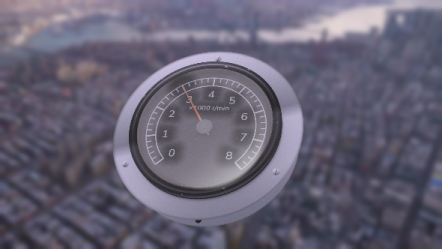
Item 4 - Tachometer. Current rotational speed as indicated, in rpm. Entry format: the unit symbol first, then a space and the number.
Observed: rpm 3000
